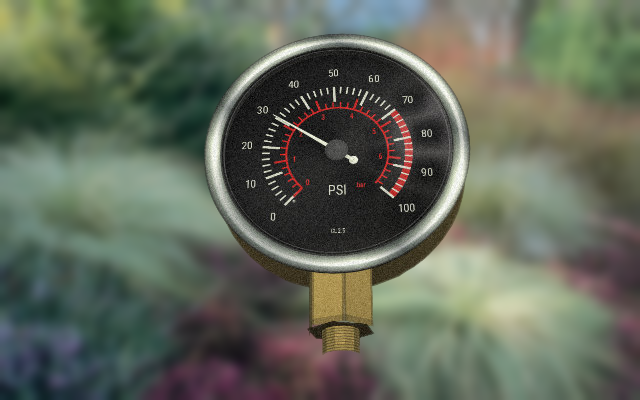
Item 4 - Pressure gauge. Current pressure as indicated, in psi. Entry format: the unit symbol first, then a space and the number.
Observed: psi 30
